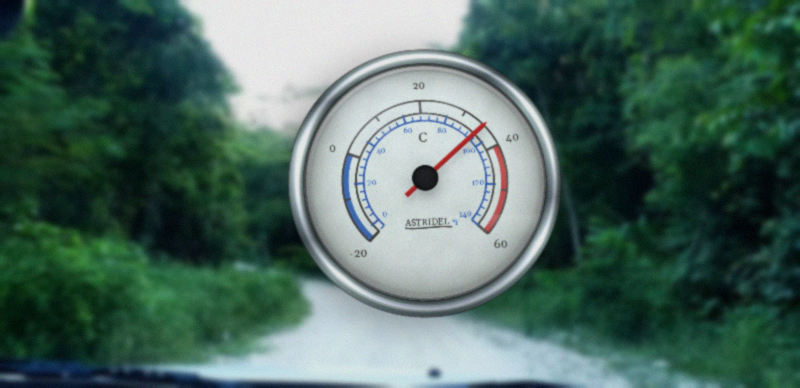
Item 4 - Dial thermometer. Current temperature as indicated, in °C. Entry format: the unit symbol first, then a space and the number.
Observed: °C 35
